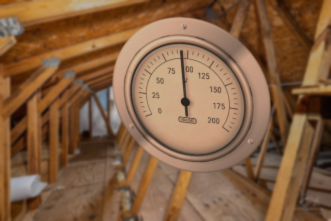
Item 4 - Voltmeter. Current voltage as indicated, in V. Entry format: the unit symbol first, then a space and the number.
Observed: V 95
